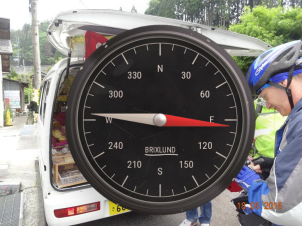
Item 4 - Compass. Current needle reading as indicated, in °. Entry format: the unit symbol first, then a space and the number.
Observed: ° 95
